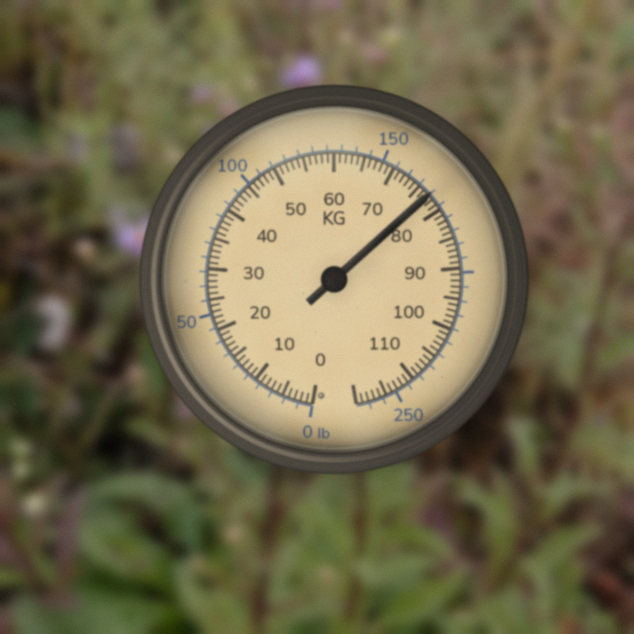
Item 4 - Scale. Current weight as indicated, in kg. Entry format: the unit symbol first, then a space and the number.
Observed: kg 77
